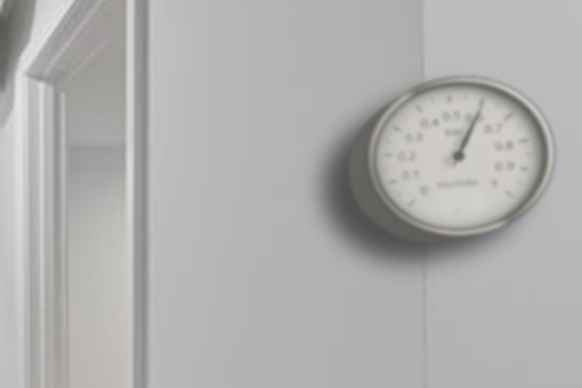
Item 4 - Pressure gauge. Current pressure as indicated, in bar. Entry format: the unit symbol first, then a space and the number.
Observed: bar 0.6
